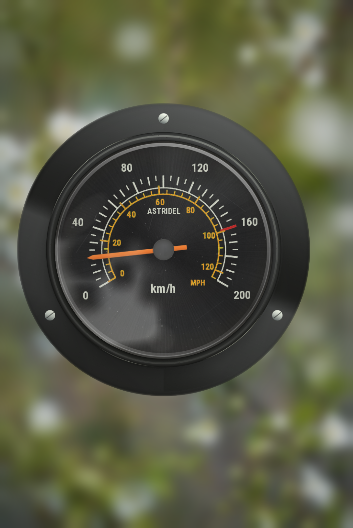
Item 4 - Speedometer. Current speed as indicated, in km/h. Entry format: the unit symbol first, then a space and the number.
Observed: km/h 20
